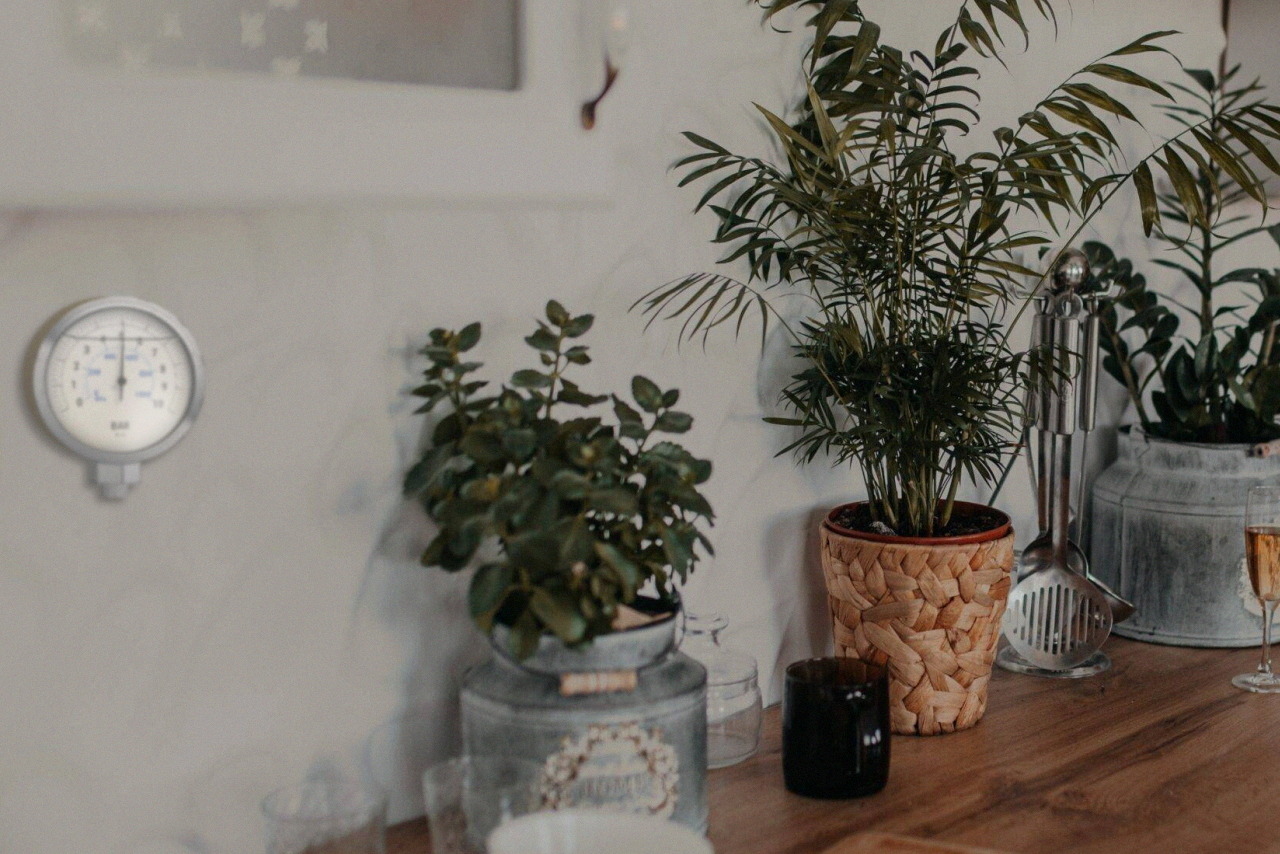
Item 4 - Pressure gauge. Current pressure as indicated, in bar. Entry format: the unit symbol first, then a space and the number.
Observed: bar 5
